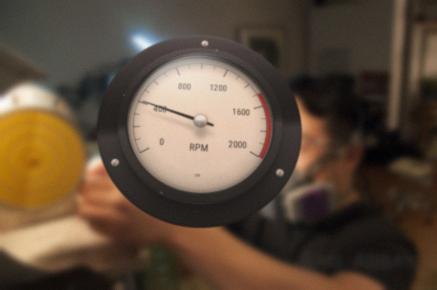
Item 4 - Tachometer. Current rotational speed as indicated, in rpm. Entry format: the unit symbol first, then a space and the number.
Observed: rpm 400
